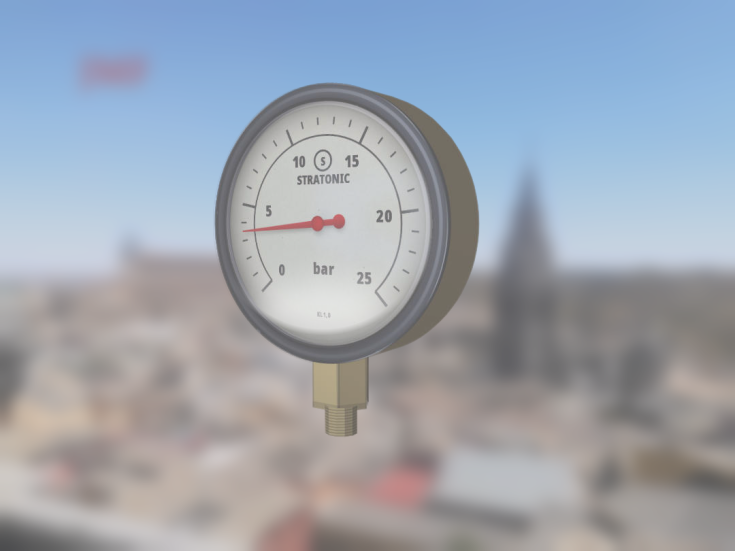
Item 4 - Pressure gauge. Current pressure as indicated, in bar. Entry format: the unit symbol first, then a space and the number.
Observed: bar 3.5
